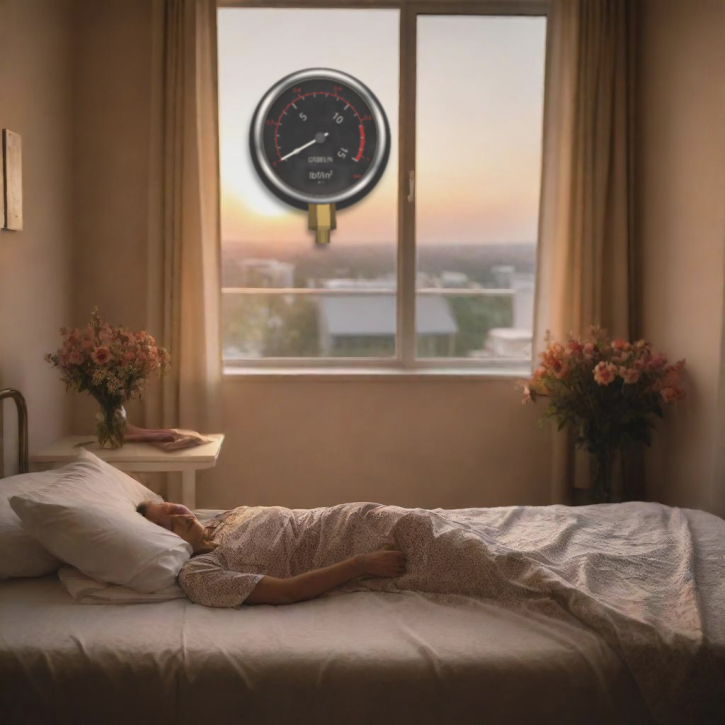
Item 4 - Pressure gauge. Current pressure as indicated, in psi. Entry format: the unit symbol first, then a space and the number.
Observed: psi 0
